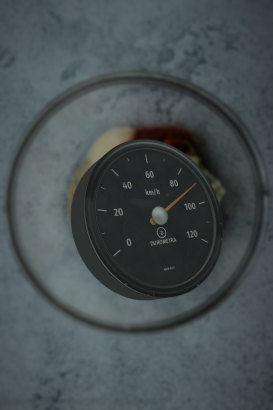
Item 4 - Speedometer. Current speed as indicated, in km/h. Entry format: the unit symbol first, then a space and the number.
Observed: km/h 90
